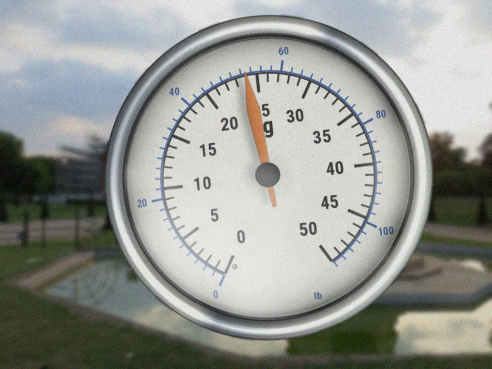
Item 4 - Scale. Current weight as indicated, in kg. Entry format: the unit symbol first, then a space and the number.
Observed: kg 24
